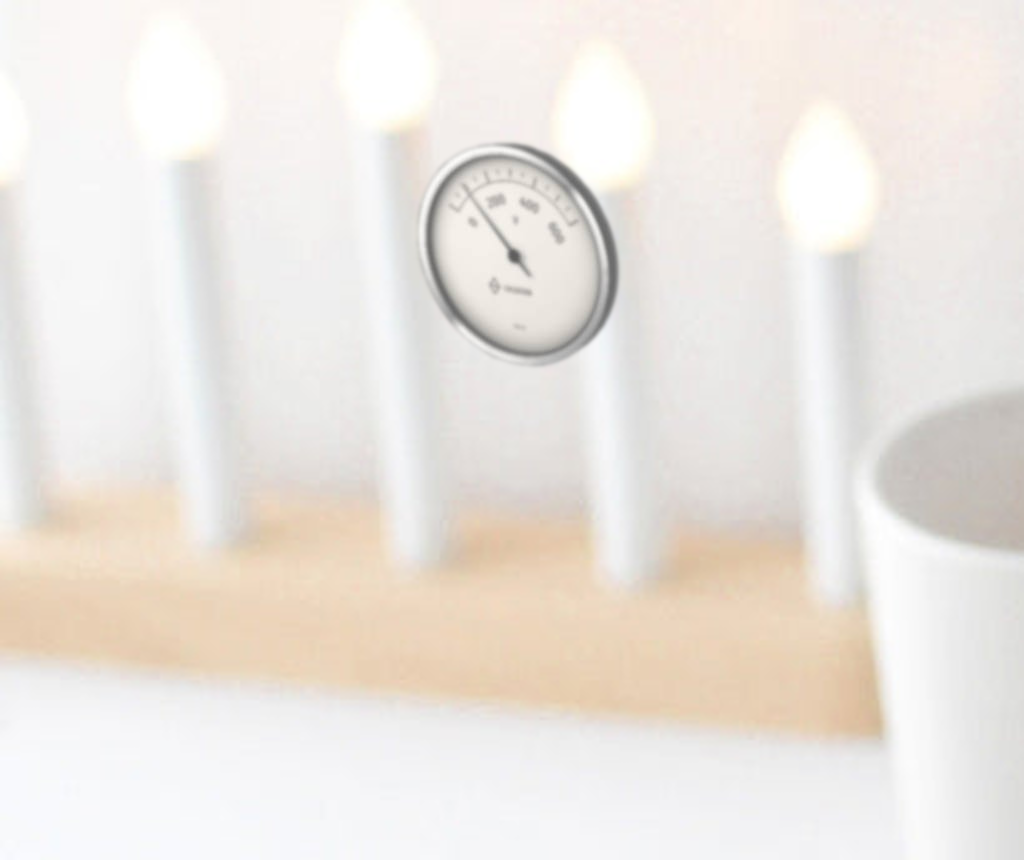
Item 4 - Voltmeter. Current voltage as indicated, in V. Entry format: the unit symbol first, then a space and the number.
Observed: V 100
